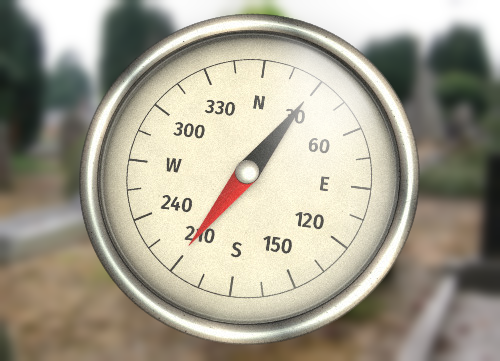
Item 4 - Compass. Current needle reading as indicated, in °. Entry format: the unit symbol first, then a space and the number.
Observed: ° 210
